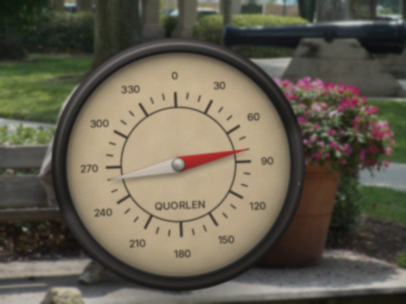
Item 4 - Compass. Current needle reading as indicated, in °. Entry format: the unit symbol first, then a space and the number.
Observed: ° 80
